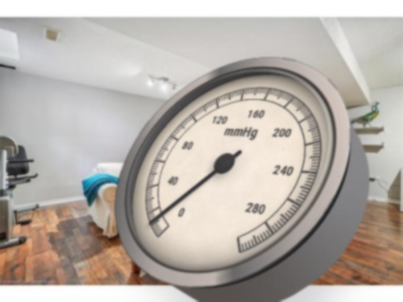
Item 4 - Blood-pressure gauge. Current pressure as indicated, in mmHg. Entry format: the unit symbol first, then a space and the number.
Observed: mmHg 10
